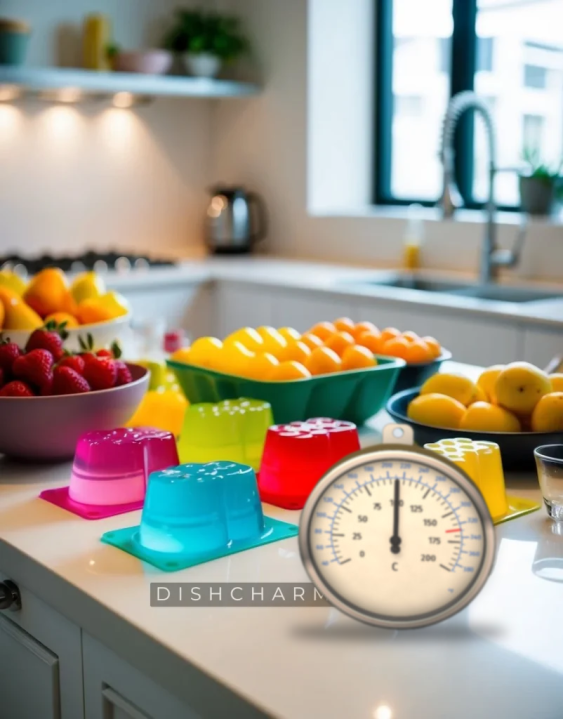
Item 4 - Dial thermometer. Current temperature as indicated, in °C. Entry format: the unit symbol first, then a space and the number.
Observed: °C 100
